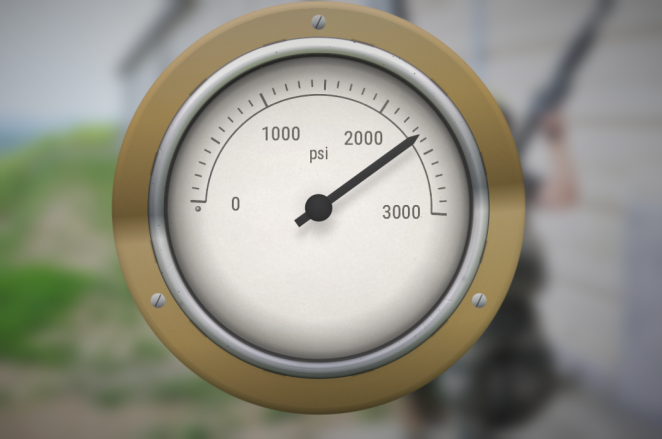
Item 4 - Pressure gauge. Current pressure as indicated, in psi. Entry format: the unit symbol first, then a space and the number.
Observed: psi 2350
